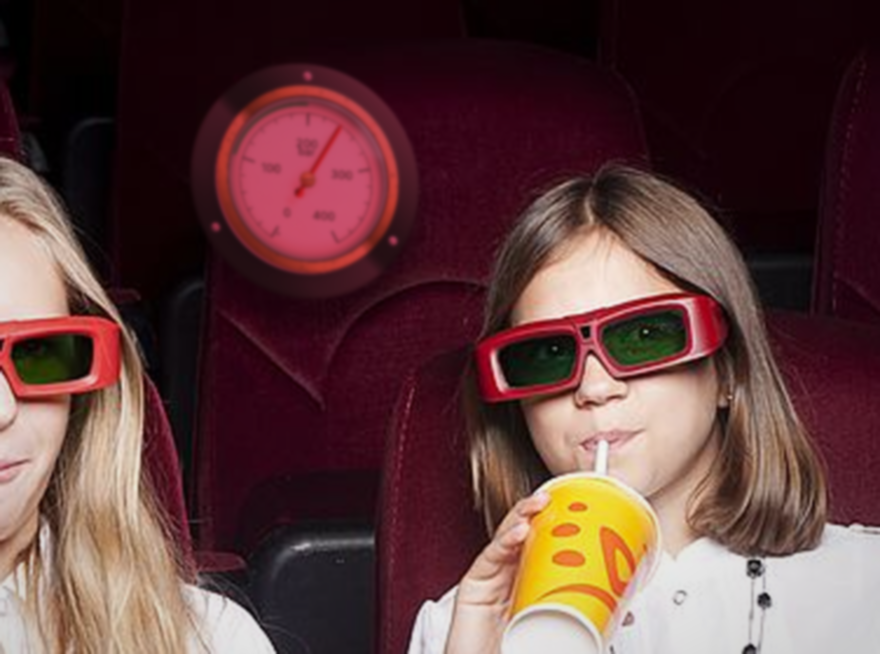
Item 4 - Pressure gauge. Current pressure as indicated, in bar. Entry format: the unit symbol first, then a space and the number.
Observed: bar 240
